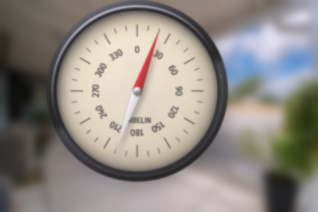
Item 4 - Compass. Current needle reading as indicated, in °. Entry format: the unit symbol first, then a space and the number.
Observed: ° 20
